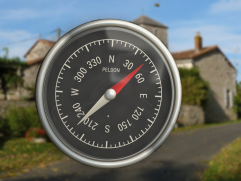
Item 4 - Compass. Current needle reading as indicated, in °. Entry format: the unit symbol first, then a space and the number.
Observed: ° 45
